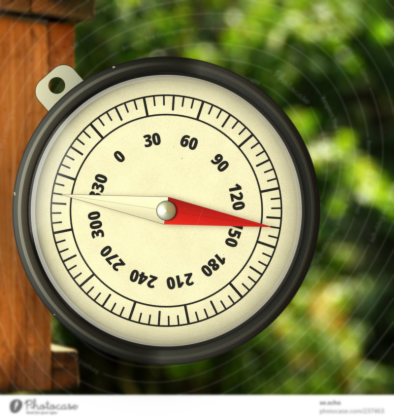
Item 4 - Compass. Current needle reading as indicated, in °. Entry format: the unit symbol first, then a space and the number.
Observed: ° 140
